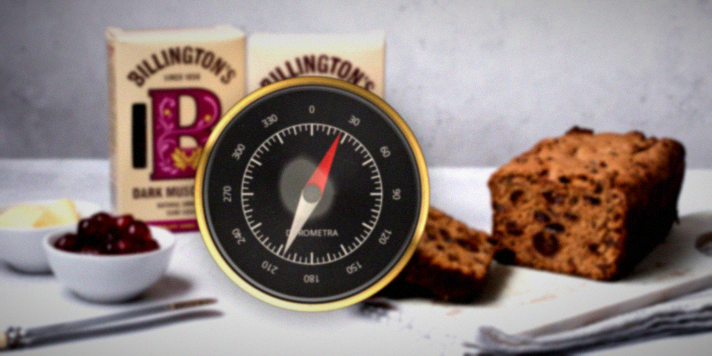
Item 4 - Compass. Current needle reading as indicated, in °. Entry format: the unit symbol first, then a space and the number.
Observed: ° 25
